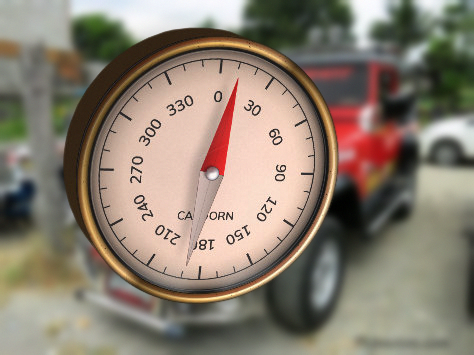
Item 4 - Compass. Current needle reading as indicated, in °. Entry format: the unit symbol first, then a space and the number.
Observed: ° 10
